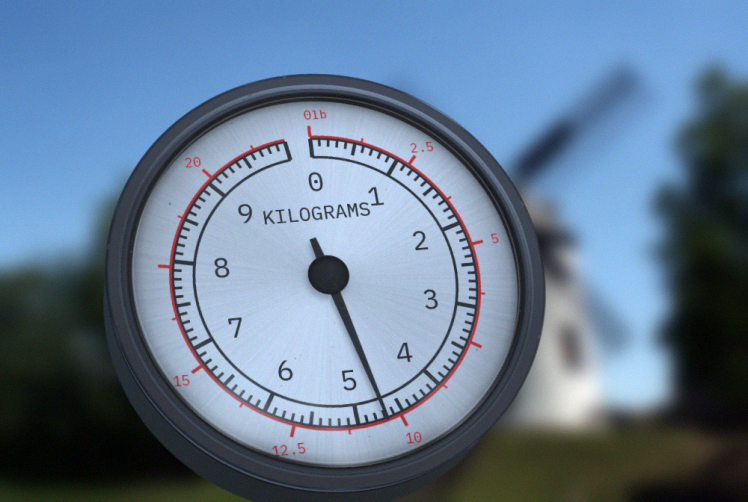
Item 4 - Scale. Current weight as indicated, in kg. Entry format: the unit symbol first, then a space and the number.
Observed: kg 4.7
